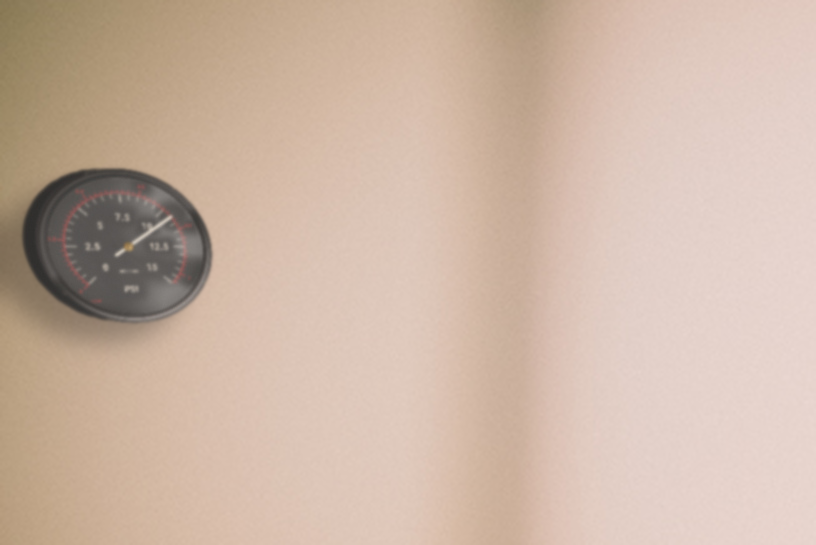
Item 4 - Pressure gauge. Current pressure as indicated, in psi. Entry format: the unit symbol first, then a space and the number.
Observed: psi 10.5
